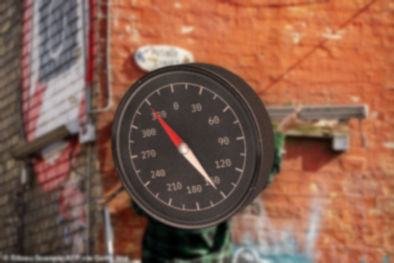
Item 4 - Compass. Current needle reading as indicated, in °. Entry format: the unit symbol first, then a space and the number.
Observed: ° 330
